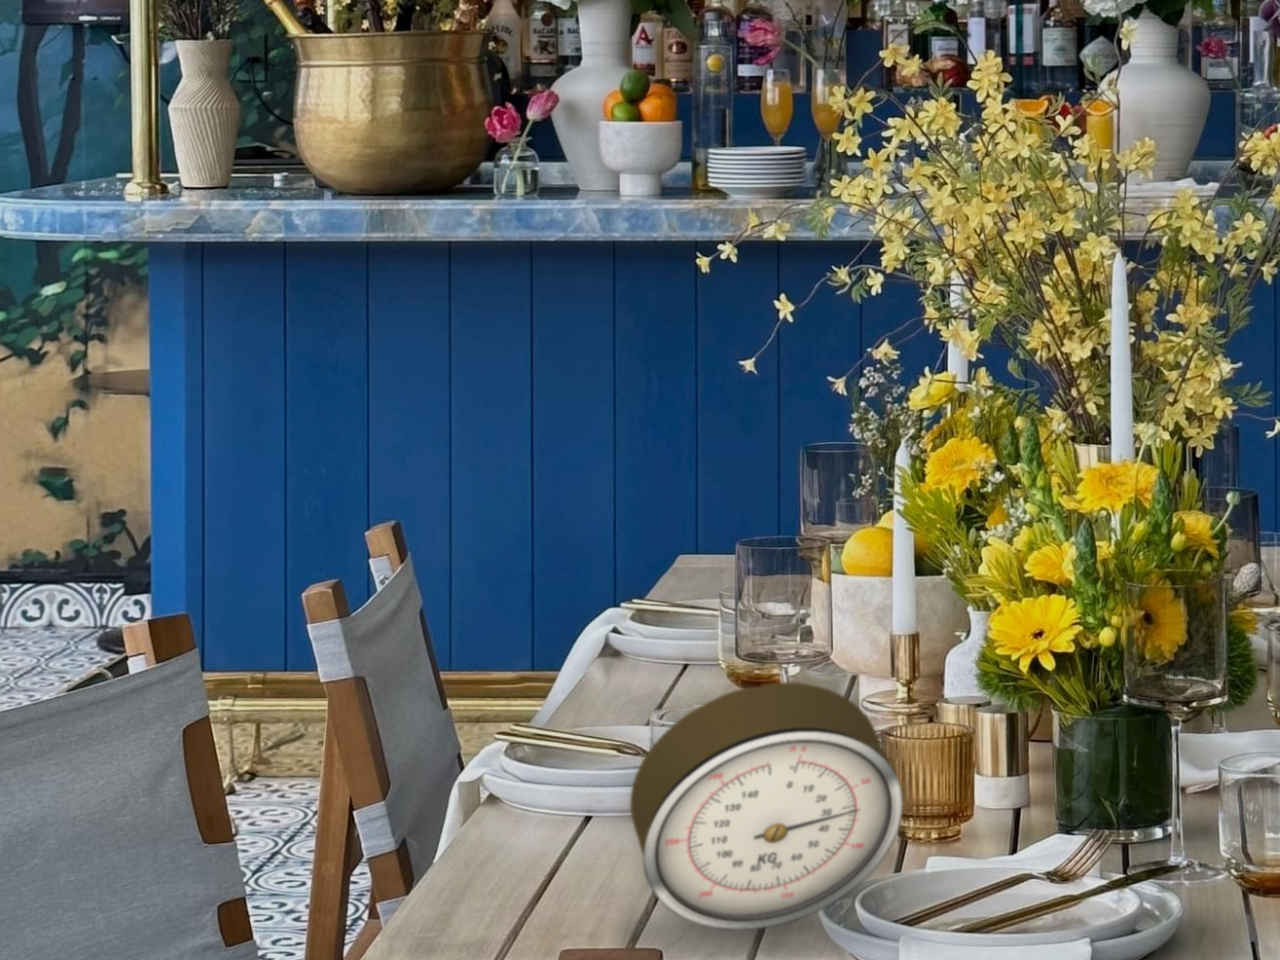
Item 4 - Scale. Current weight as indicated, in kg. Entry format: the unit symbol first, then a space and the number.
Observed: kg 30
